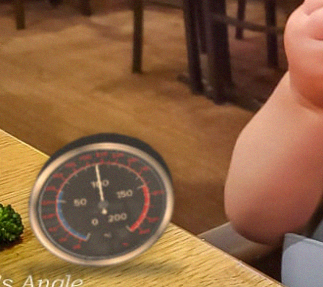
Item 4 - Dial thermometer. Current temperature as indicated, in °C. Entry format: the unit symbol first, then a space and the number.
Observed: °C 100
